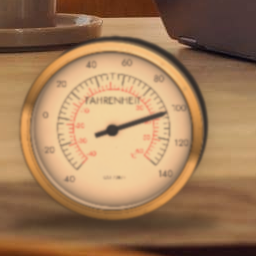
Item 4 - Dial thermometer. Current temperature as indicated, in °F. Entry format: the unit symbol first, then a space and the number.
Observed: °F 100
